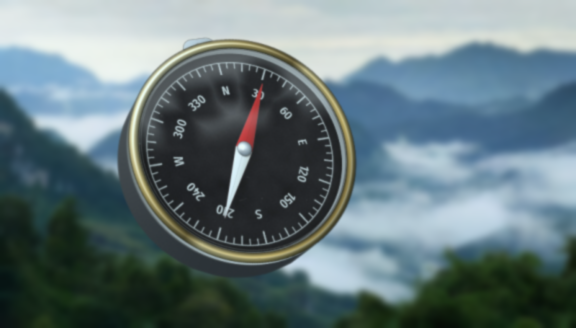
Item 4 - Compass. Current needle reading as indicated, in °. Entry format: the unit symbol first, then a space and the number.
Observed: ° 30
